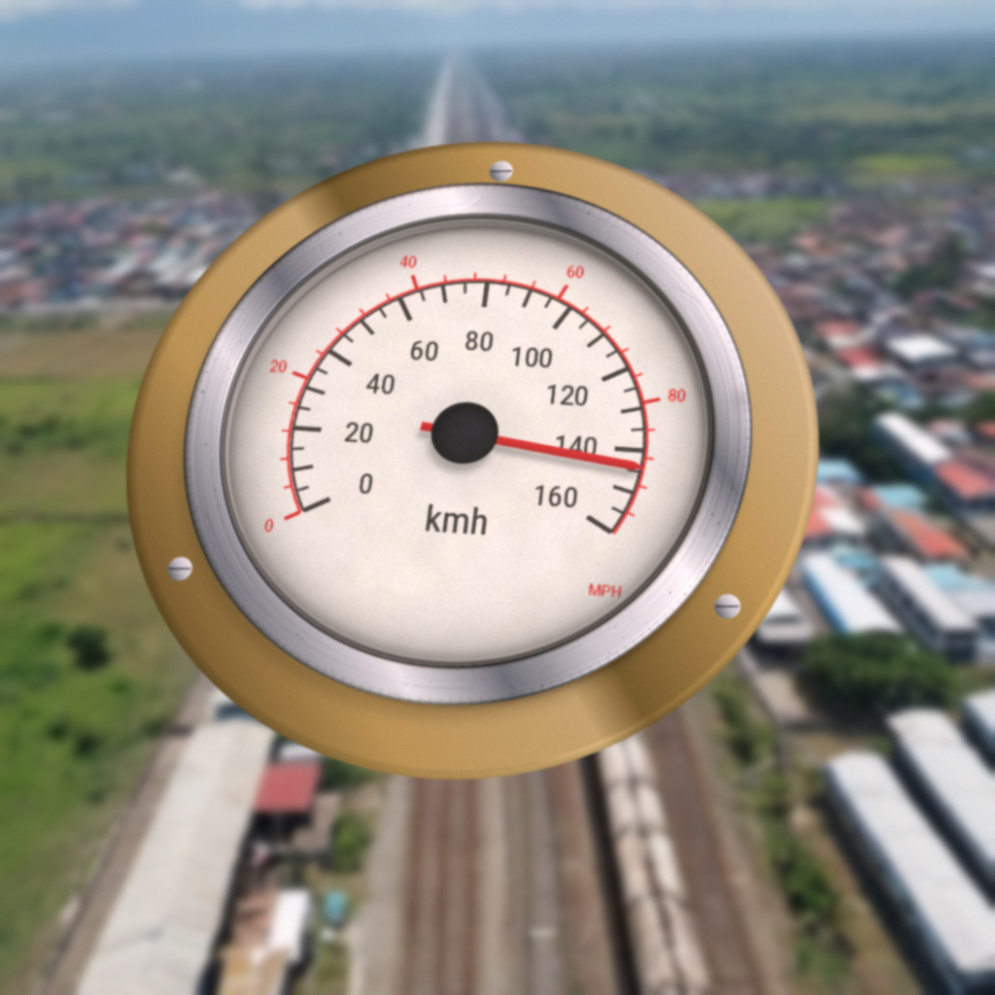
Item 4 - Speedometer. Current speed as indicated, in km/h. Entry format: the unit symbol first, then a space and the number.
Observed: km/h 145
